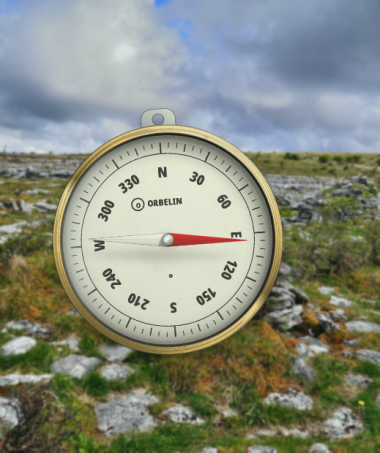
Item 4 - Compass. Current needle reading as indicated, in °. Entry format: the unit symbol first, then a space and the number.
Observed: ° 95
